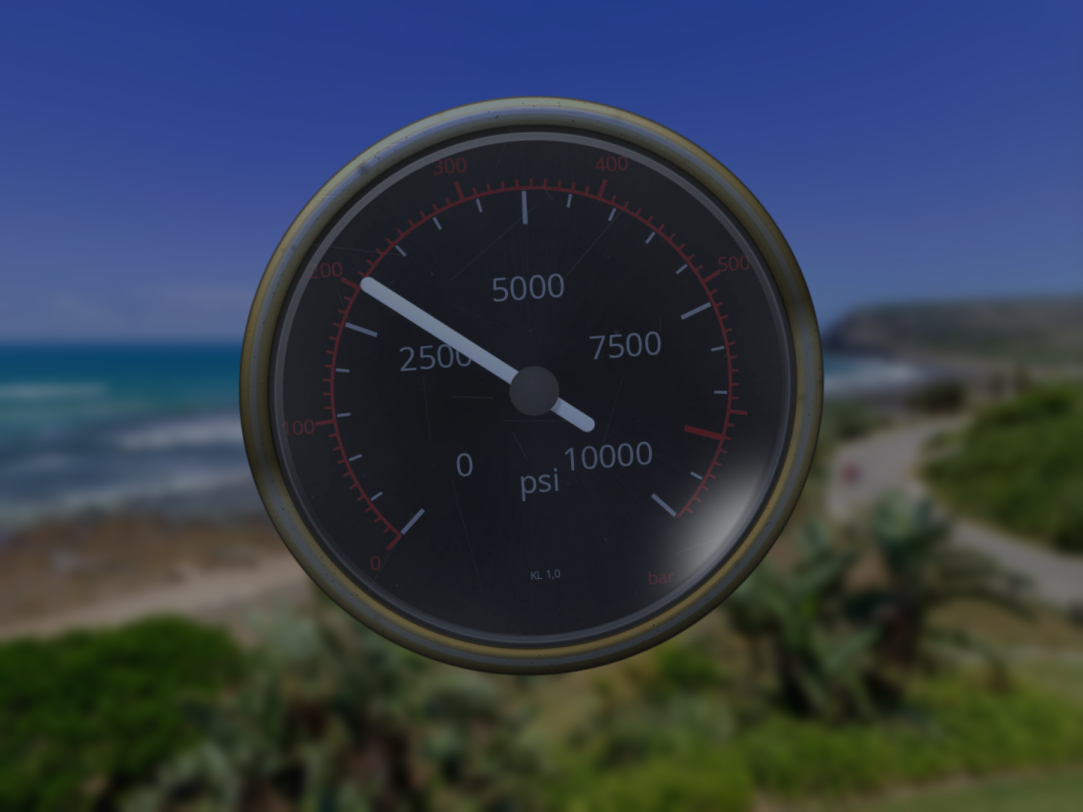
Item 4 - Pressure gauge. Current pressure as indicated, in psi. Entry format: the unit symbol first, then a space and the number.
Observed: psi 3000
